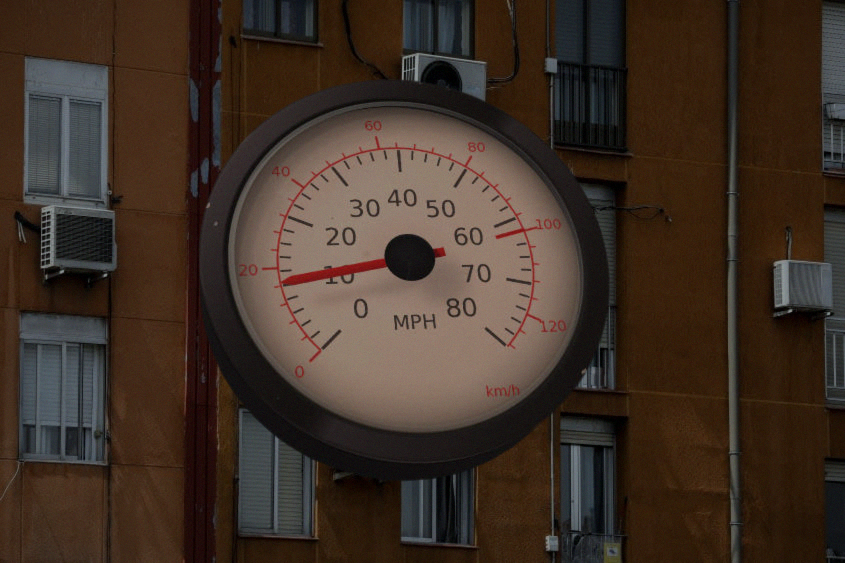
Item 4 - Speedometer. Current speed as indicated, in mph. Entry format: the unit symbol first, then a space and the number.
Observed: mph 10
